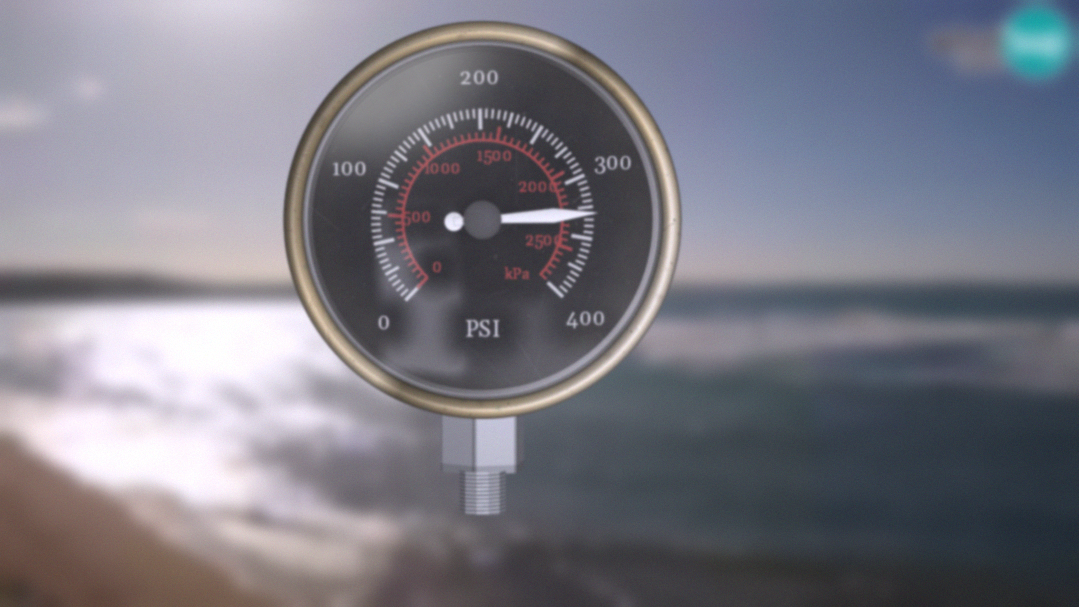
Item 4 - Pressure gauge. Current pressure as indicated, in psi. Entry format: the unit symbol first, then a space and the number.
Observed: psi 330
